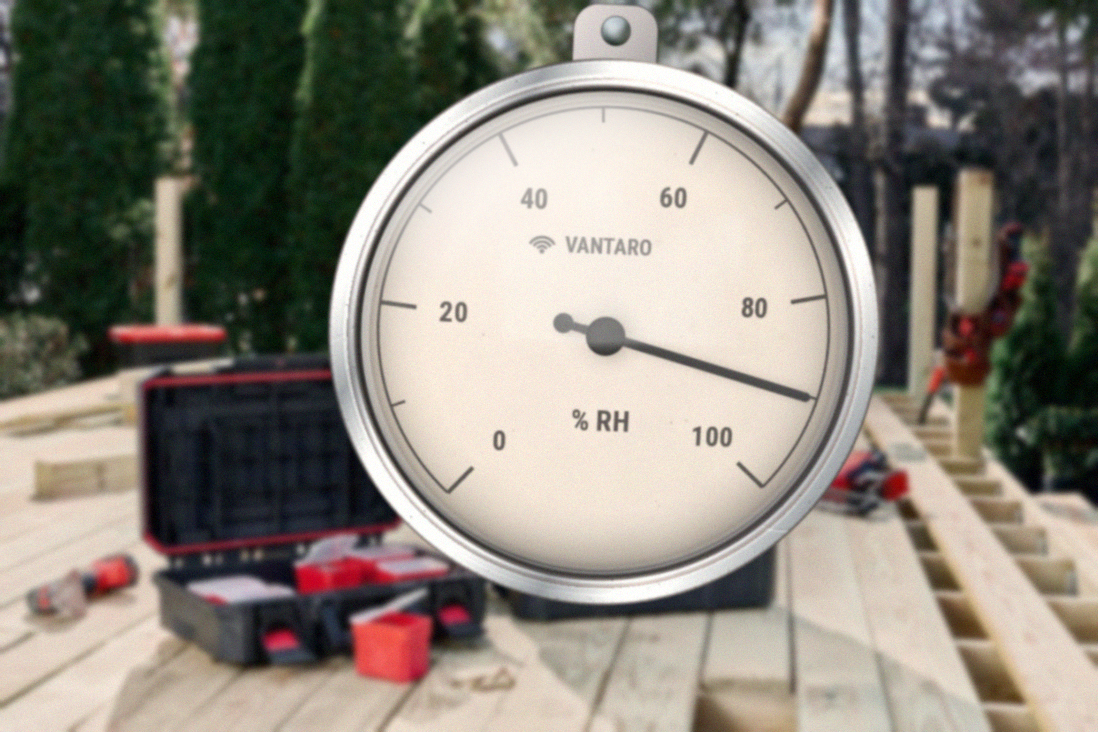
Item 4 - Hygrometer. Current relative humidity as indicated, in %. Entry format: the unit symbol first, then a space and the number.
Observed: % 90
